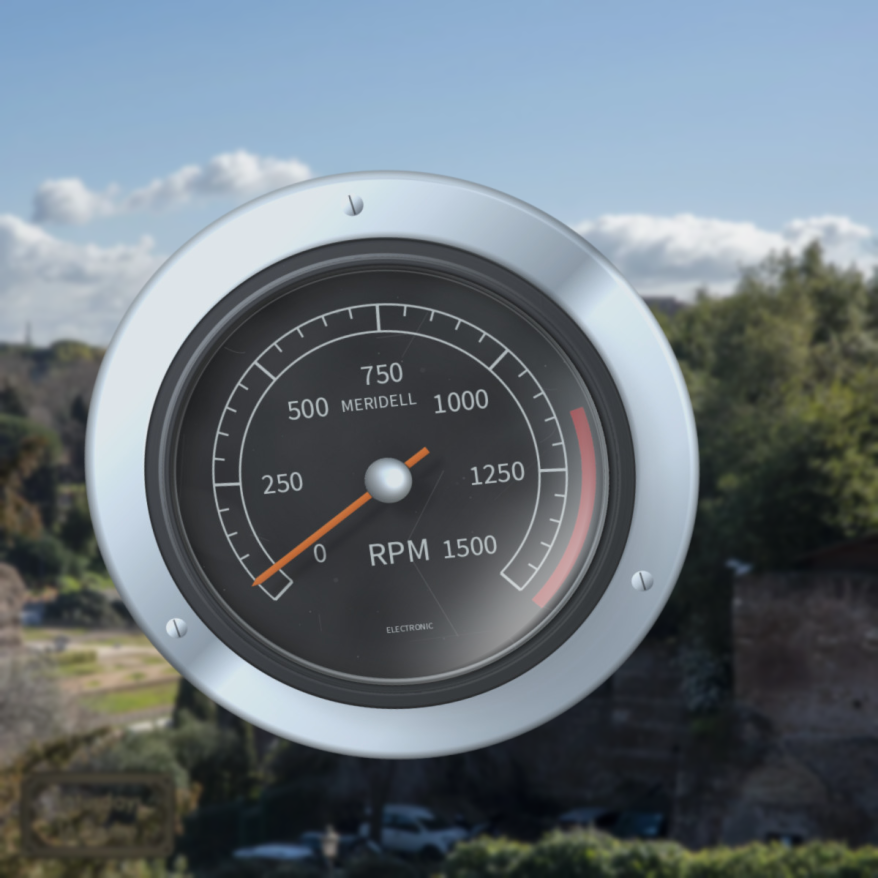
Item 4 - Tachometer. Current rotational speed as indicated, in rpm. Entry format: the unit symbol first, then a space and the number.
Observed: rpm 50
